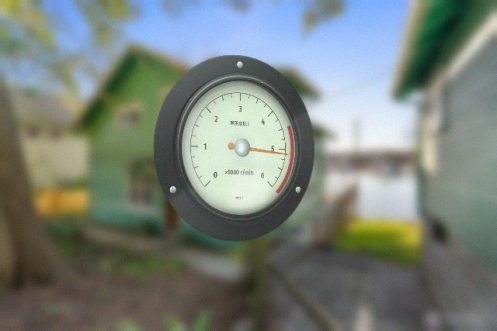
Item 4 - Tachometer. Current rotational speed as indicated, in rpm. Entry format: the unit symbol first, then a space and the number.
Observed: rpm 5125
